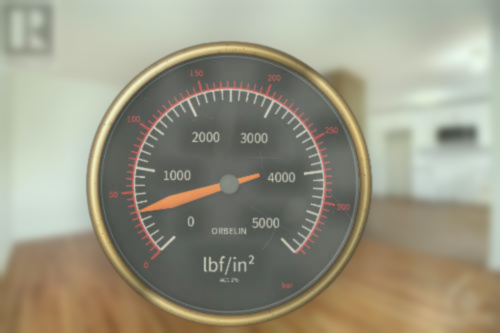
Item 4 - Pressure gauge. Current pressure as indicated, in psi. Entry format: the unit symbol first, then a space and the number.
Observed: psi 500
